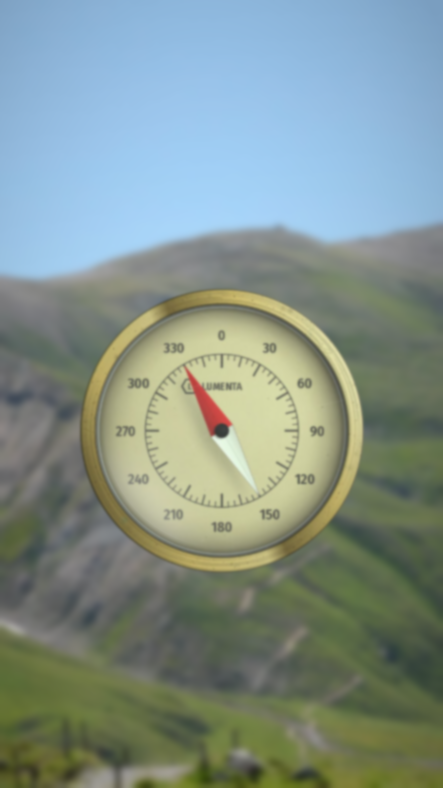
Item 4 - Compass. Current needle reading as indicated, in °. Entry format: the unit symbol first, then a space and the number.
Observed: ° 330
